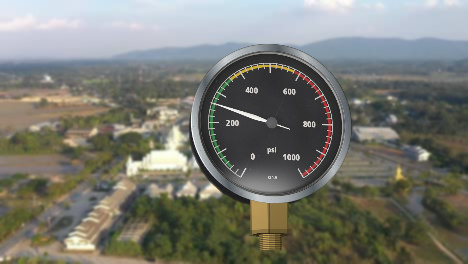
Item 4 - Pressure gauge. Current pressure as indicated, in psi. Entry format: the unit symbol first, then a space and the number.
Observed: psi 260
